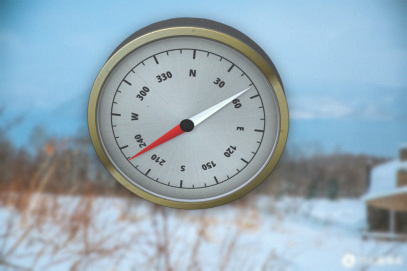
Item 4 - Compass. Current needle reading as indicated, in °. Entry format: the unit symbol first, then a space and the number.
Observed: ° 230
